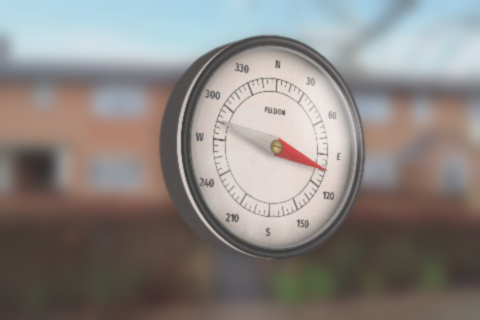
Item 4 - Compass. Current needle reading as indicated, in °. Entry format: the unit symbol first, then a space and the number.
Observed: ° 105
